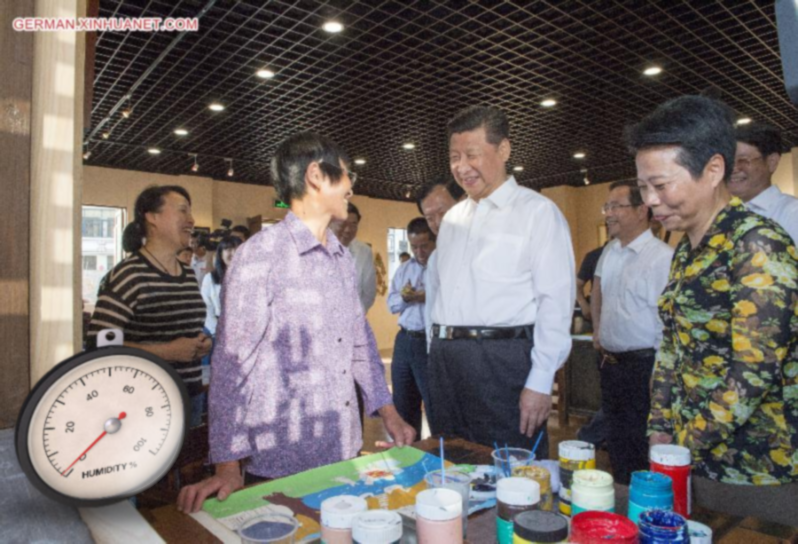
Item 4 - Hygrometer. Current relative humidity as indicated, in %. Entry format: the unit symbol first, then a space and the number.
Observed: % 2
